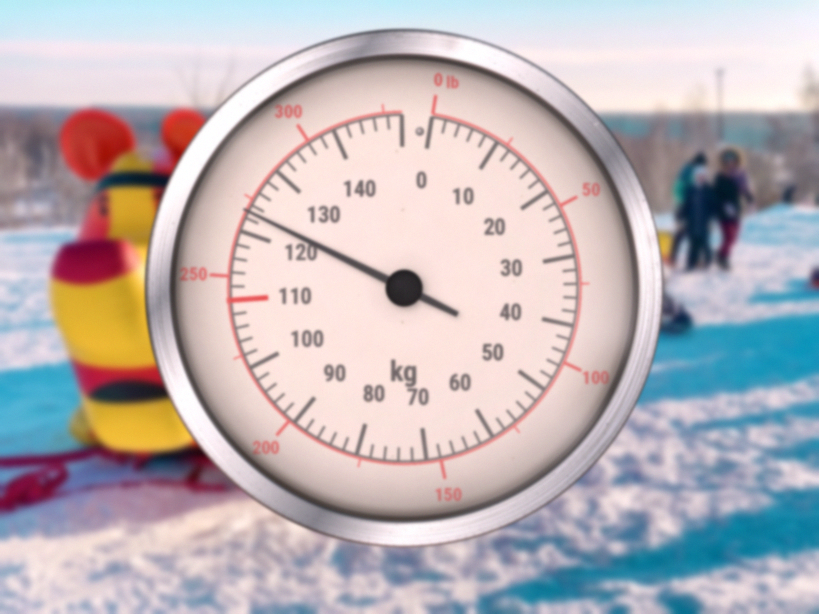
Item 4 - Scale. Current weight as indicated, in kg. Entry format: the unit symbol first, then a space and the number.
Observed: kg 123
